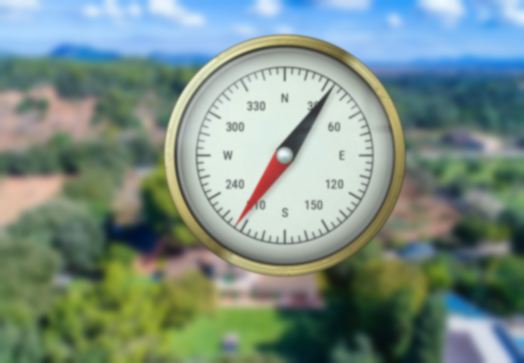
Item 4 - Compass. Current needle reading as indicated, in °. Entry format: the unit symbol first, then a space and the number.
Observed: ° 215
